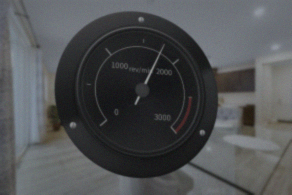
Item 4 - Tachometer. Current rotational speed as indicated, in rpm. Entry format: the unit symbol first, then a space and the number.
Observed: rpm 1750
